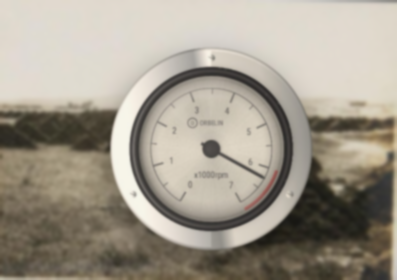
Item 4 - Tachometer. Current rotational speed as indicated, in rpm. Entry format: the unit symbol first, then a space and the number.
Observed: rpm 6250
